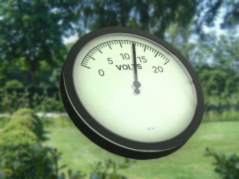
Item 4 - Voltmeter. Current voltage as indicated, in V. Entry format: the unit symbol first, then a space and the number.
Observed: V 12.5
